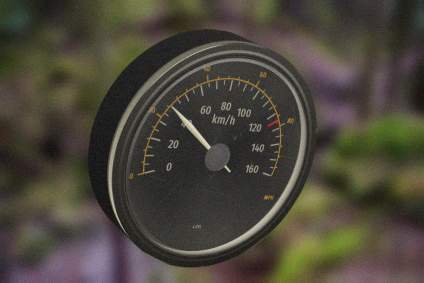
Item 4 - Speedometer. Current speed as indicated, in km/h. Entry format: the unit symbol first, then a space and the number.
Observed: km/h 40
